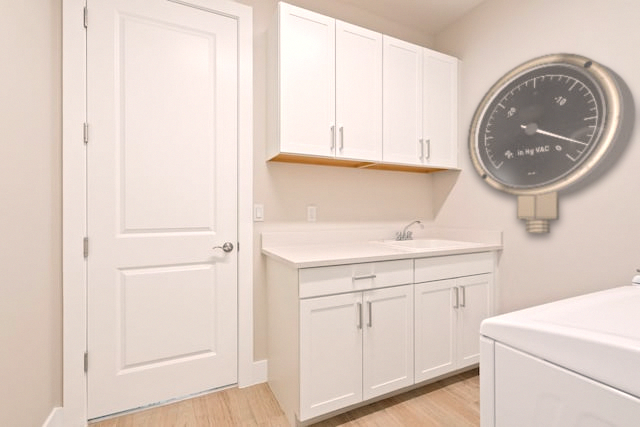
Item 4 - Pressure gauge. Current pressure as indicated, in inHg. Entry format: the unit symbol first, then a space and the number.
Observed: inHg -2
